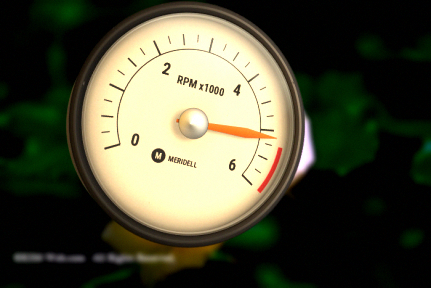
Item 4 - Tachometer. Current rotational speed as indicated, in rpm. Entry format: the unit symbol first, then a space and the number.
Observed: rpm 5125
